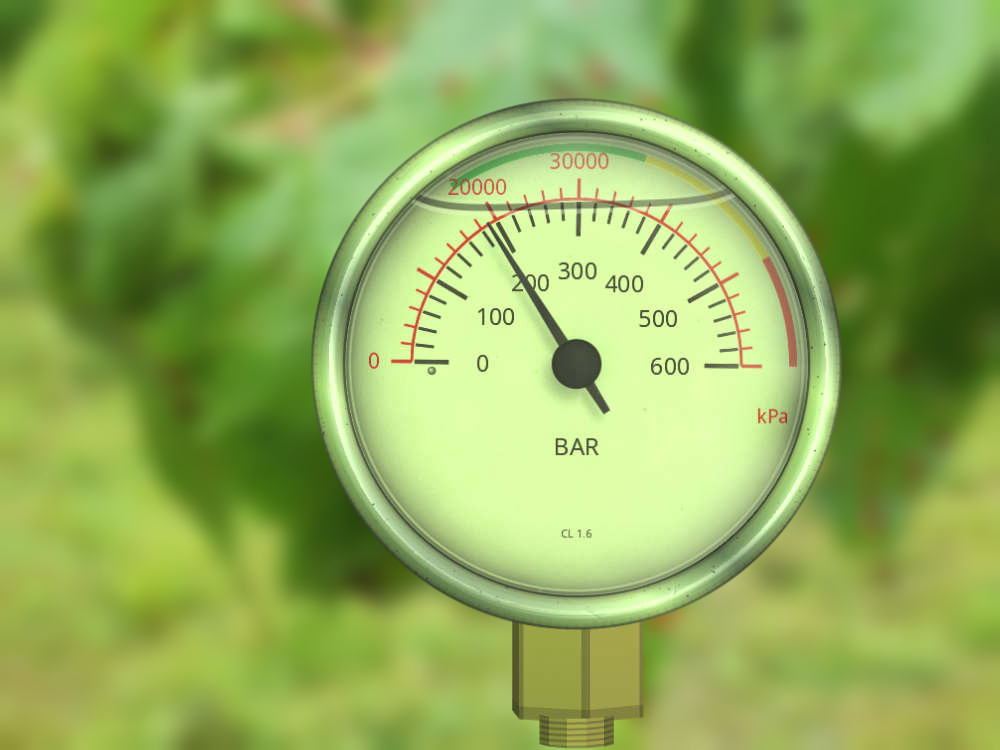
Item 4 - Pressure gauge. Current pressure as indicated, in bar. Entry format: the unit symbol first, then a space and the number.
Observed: bar 190
